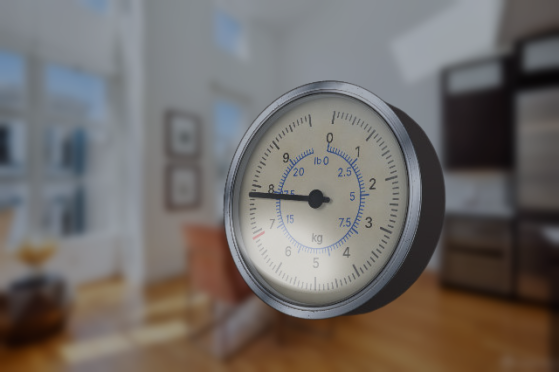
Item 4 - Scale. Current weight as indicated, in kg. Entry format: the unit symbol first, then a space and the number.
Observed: kg 7.8
